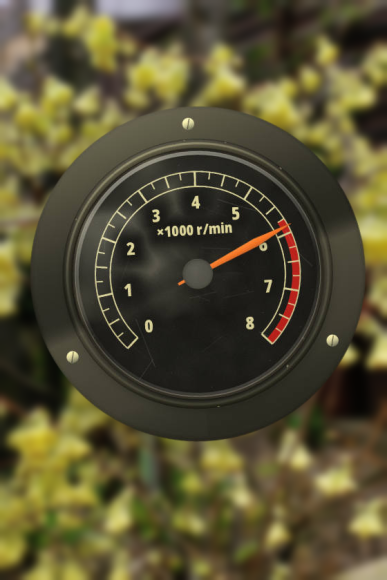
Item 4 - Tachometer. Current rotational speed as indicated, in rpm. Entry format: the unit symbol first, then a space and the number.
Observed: rpm 5875
